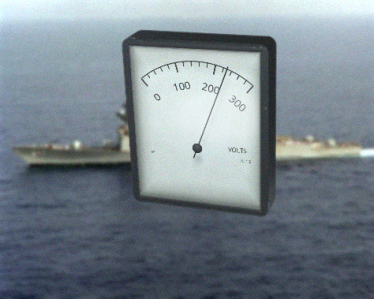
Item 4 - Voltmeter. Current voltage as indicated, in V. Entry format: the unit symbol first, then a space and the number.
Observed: V 230
